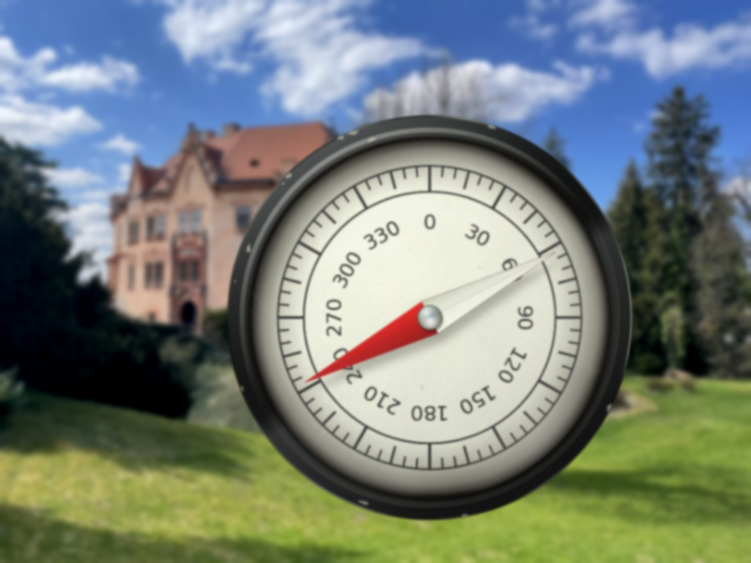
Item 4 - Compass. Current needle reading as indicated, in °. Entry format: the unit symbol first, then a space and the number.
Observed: ° 242.5
